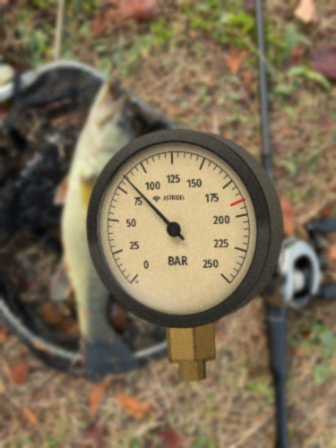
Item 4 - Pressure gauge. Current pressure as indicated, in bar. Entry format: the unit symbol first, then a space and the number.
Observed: bar 85
